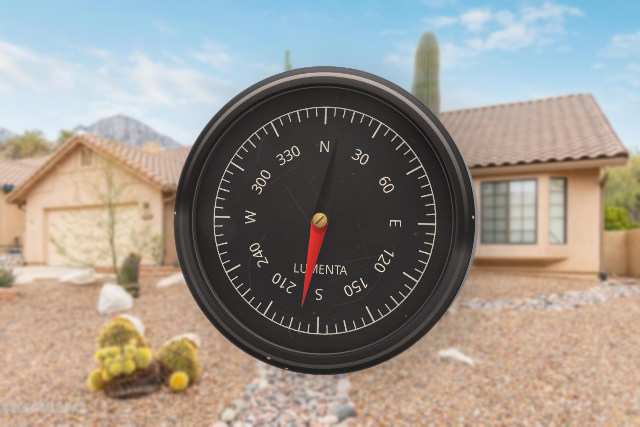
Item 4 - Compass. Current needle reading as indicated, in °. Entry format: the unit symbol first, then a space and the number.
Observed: ° 190
